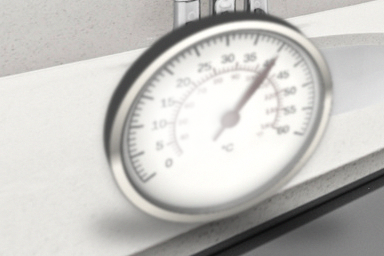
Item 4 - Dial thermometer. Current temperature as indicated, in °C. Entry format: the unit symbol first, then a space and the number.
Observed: °C 40
